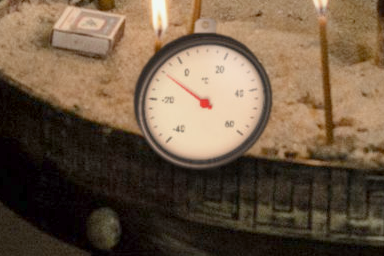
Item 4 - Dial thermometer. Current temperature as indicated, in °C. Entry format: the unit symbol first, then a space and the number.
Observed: °C -8
